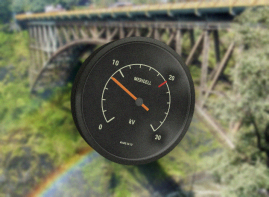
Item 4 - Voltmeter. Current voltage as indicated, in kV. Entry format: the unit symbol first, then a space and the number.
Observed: kV 8
